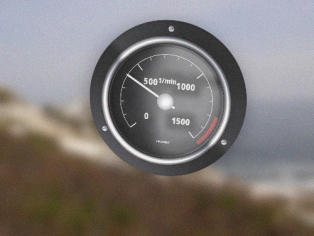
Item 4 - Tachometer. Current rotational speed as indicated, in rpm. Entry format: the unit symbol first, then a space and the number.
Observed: rpm 400
